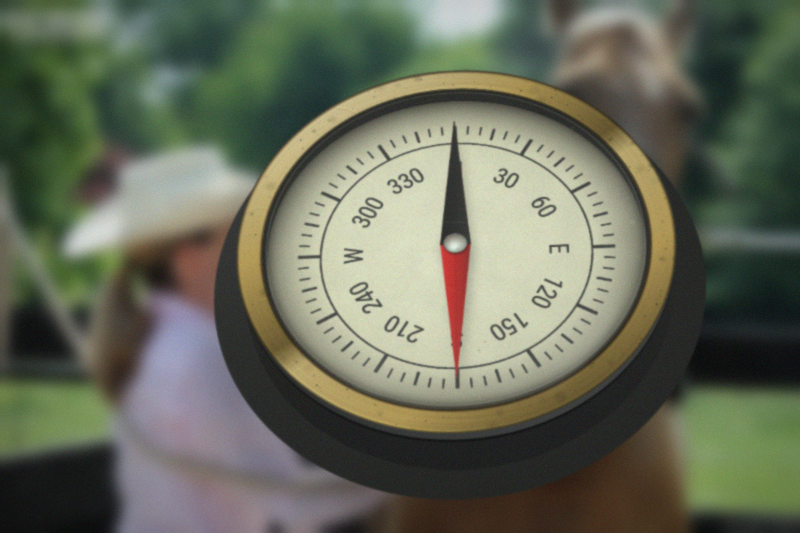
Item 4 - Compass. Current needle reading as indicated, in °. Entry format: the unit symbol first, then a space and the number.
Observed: ° 180
